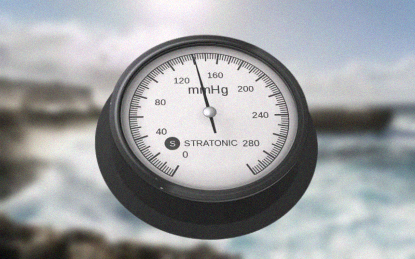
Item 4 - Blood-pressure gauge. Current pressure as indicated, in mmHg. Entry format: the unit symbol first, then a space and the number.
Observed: mmHg 140
